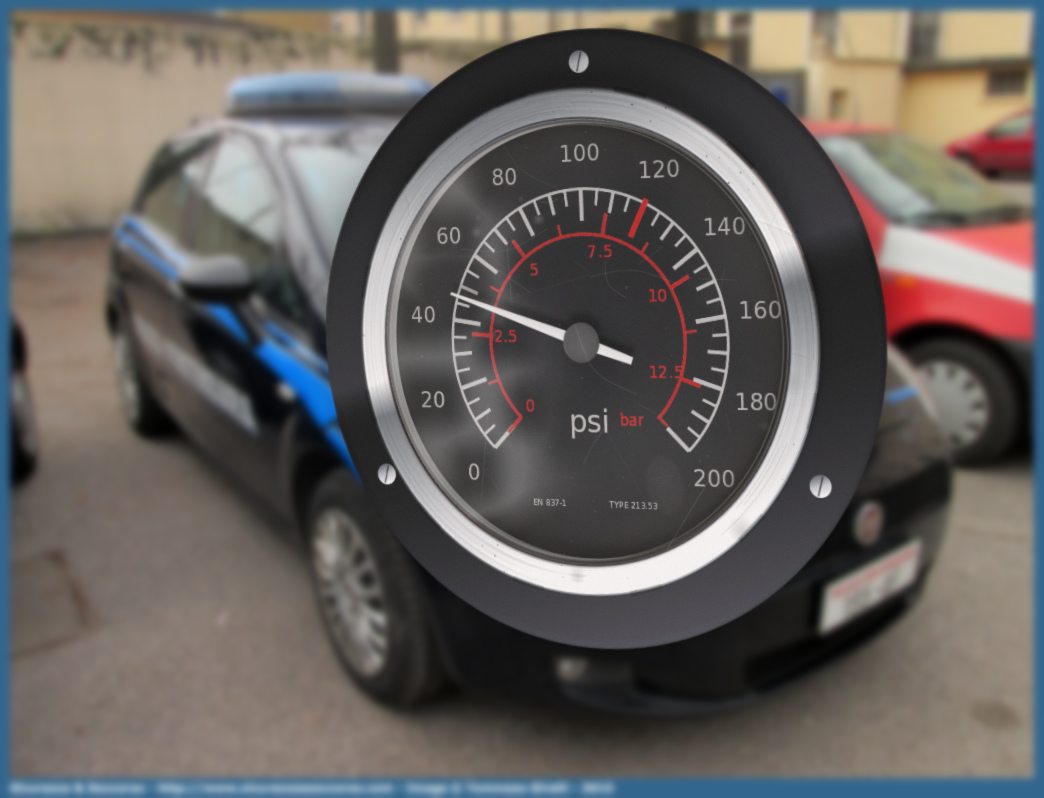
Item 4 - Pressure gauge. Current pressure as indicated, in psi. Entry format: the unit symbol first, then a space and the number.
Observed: psi 47.5
